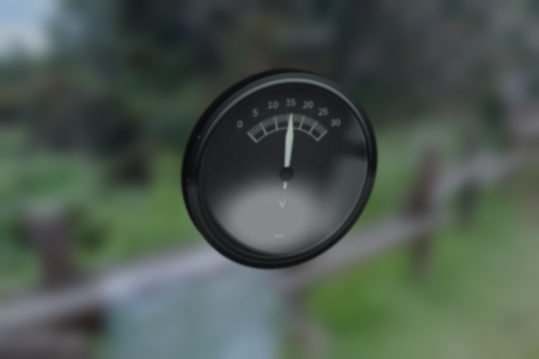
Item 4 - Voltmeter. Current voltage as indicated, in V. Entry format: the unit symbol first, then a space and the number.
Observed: V 15
